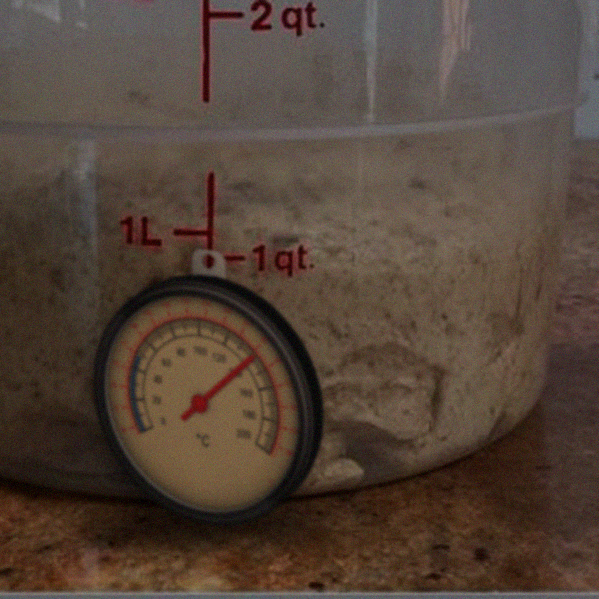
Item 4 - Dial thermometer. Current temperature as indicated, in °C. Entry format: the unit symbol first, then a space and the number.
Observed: °C 140
